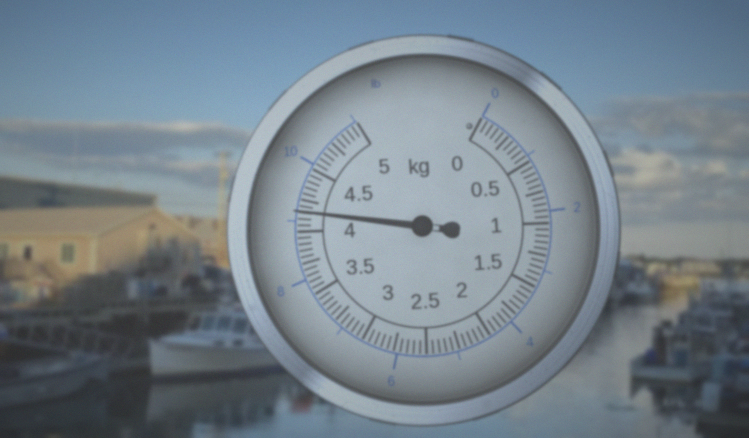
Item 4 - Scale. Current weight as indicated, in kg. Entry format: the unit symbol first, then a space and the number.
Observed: kg 4.15
